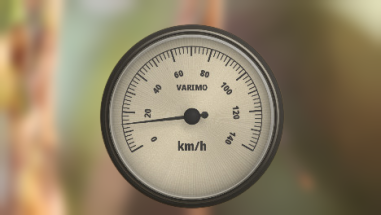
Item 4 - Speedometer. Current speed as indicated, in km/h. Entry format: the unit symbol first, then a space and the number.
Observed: km/h 14
